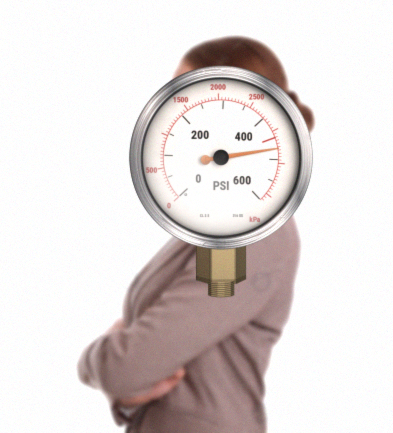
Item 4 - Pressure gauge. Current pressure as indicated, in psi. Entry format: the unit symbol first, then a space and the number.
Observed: psi 475
